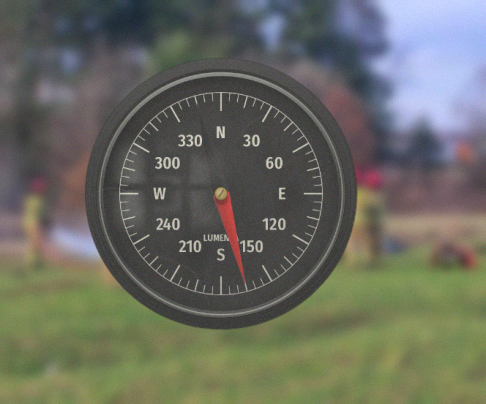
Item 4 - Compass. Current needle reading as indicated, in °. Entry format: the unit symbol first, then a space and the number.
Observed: ° 165
